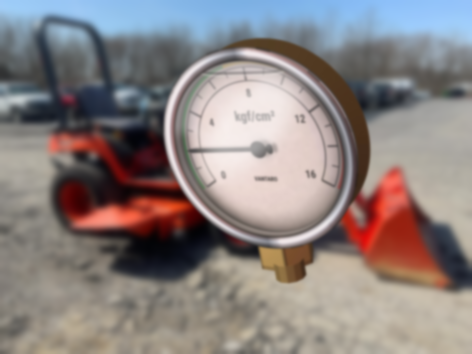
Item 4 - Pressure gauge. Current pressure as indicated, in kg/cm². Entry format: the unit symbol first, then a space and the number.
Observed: kg/cm² 2
